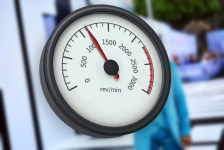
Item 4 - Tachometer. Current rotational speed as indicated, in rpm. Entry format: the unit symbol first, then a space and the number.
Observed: rpm 1100
